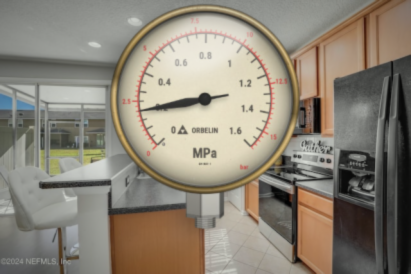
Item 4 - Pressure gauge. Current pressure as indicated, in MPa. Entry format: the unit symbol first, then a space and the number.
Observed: MPa 0.2
